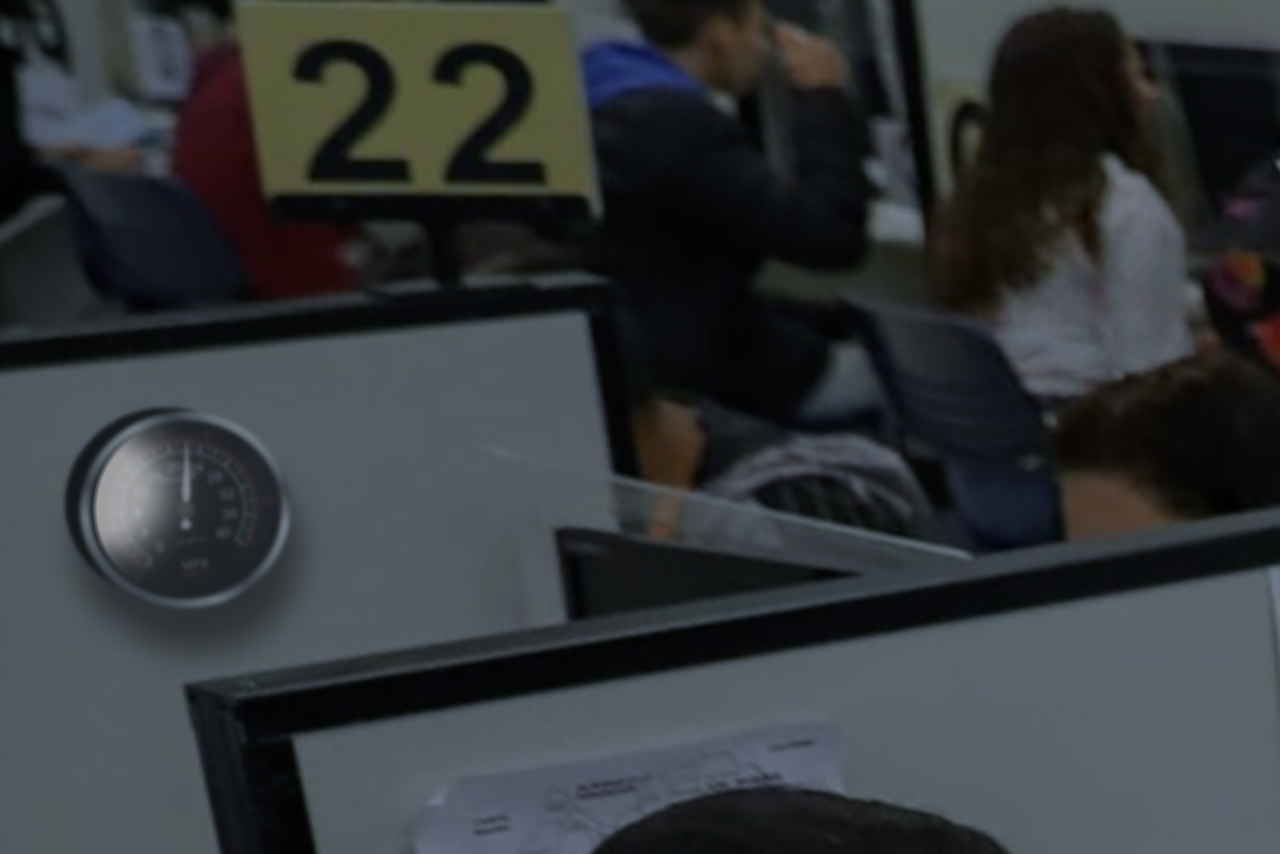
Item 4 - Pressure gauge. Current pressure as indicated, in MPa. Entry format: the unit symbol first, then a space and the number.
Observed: MPa 22
